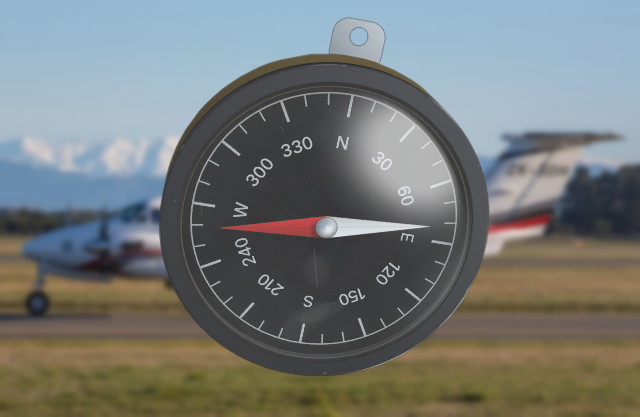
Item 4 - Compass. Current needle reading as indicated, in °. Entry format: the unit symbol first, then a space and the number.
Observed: ° 260
